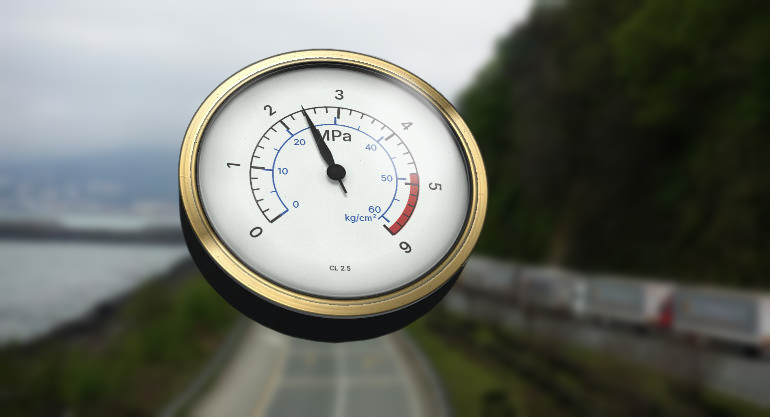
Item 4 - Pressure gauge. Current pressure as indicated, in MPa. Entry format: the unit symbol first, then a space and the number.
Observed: MPa 2.4
